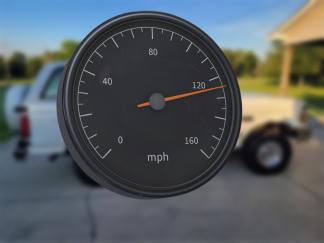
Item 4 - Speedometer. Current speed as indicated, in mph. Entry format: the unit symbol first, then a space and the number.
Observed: mph 125
